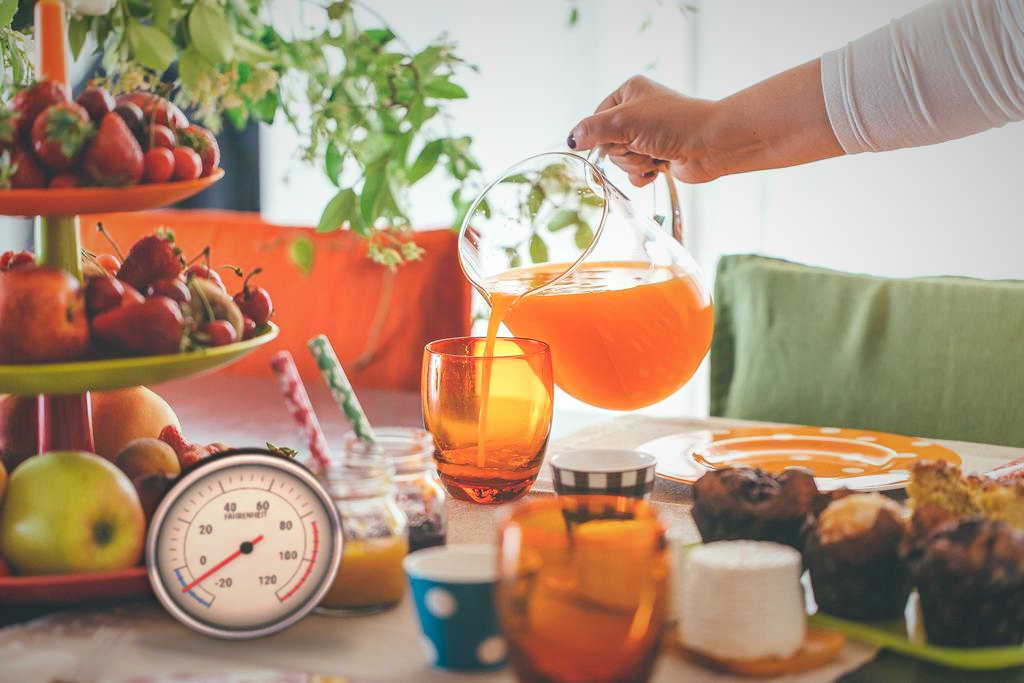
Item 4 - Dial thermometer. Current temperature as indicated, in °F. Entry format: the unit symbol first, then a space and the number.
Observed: °F -8
